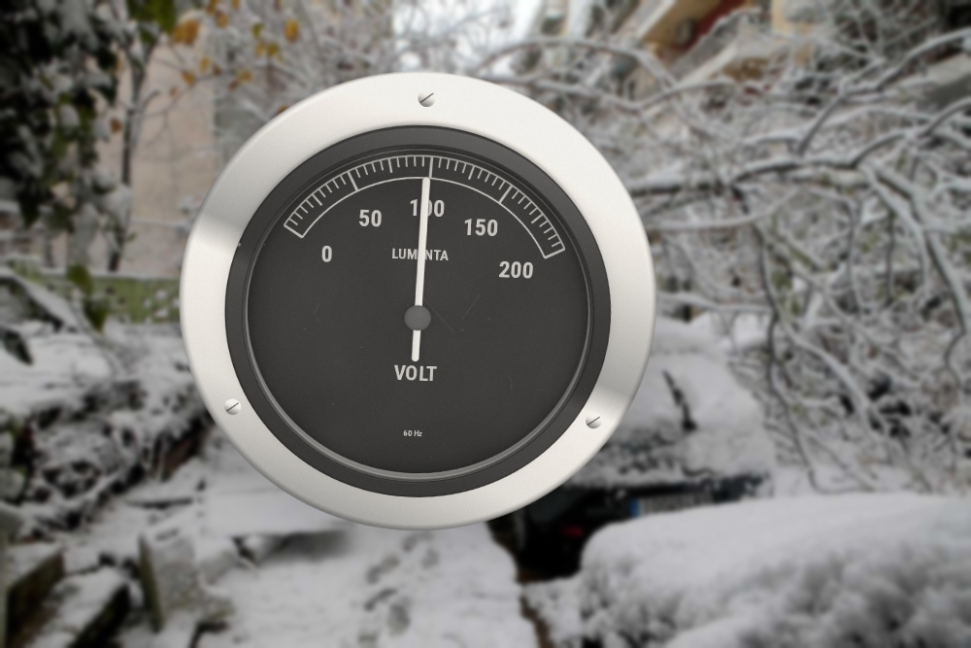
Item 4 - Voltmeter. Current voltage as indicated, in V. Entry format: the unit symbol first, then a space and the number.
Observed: V 97.5
